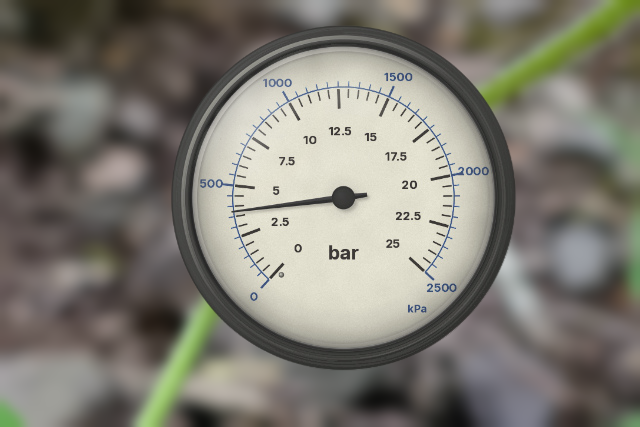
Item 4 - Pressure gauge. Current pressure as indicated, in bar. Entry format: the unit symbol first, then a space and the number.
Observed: bar 3.75
